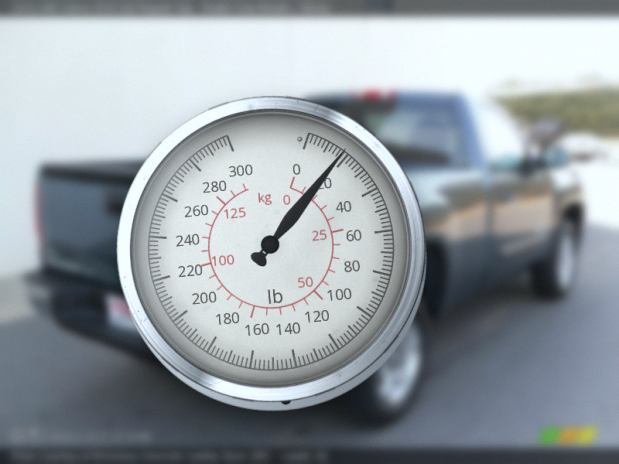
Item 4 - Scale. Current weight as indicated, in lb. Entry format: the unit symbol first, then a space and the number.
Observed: lb 18
